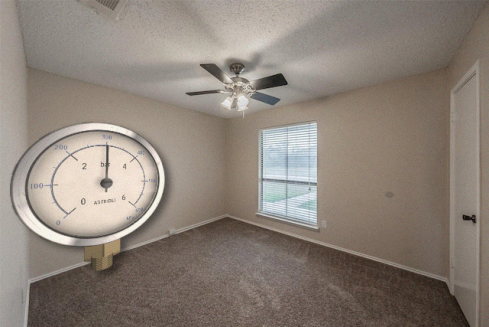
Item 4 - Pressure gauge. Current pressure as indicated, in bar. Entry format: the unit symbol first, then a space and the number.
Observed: bar 3
